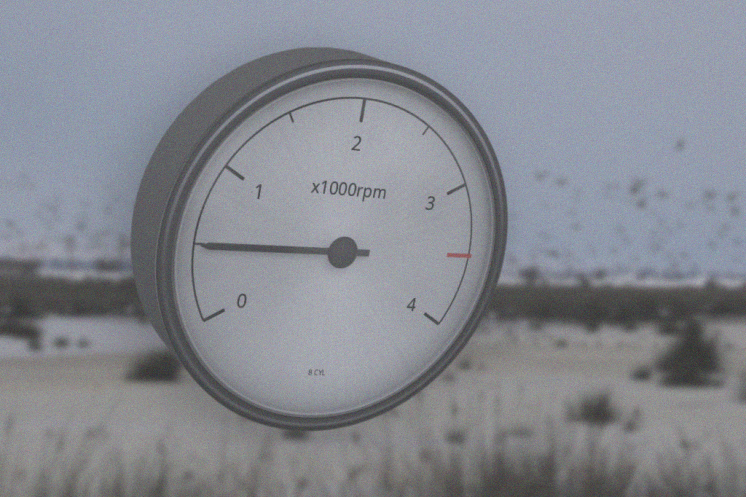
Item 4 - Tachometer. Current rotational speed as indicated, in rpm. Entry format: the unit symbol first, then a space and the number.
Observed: rpm 500
